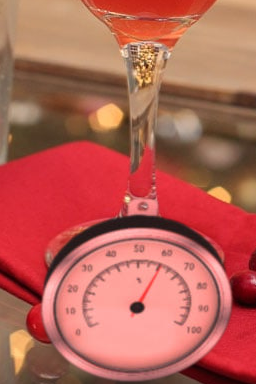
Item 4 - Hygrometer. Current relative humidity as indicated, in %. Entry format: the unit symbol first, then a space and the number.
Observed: % 60
